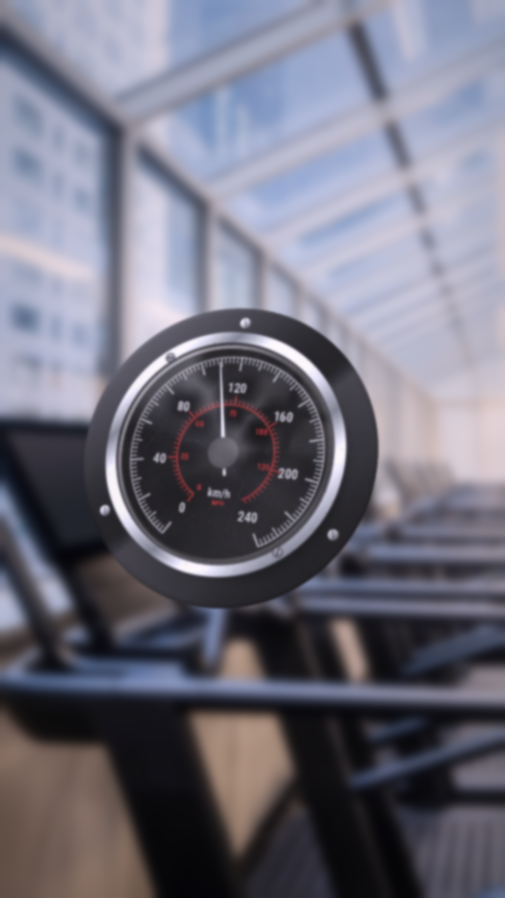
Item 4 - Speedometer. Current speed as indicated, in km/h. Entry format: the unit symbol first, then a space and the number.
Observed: km/h 110
